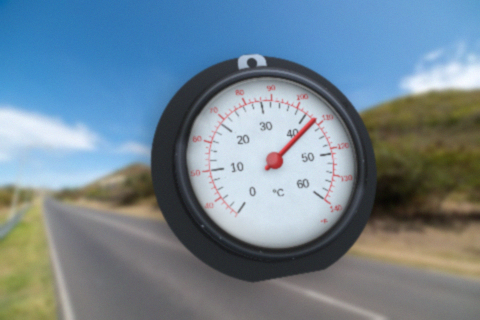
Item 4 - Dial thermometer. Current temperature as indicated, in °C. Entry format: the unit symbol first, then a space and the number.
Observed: °C 42
